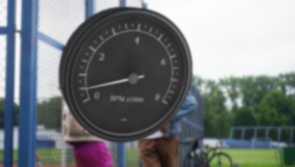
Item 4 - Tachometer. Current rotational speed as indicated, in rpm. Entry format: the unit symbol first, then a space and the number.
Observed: rpm 500
